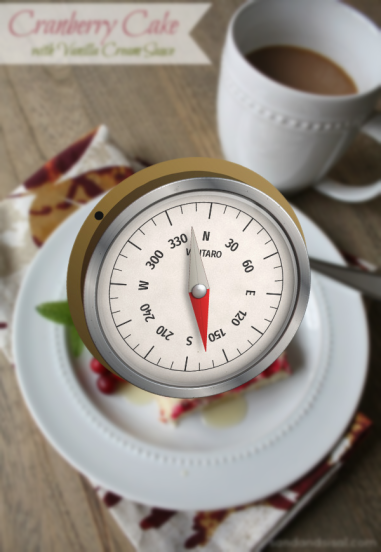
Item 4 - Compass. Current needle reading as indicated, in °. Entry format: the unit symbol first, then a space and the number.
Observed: ° 165
